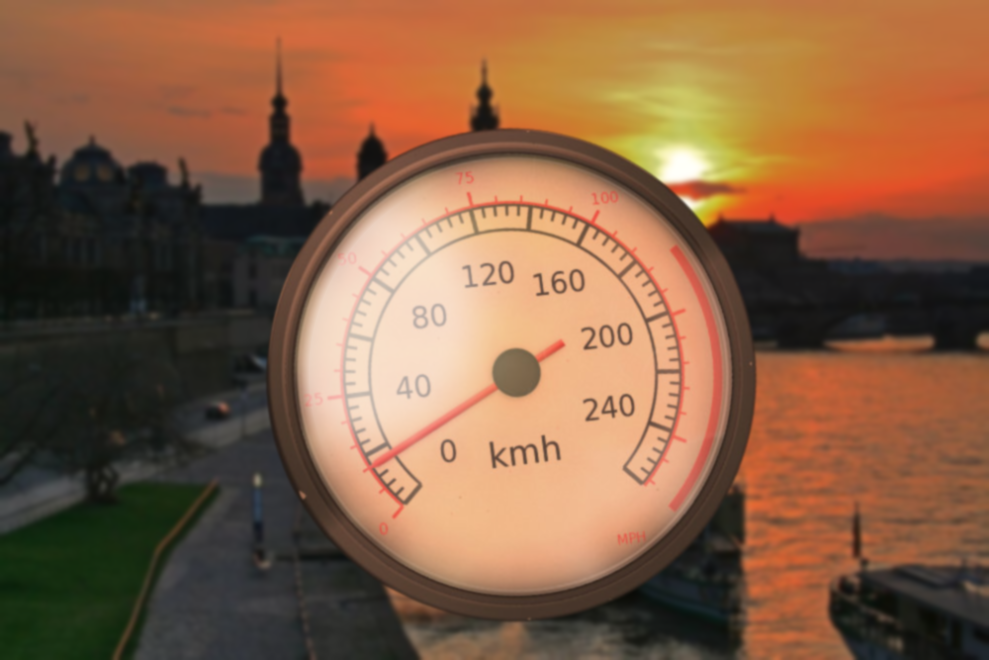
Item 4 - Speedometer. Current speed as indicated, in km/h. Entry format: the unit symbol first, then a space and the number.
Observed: km/h 16
